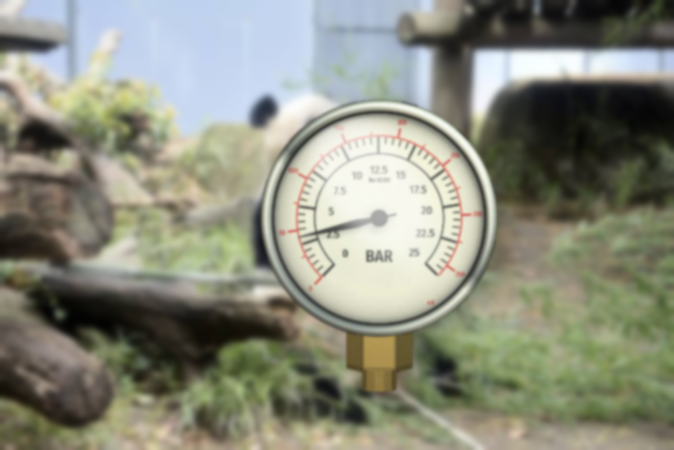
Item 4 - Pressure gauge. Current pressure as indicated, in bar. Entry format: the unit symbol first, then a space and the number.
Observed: bar 3
